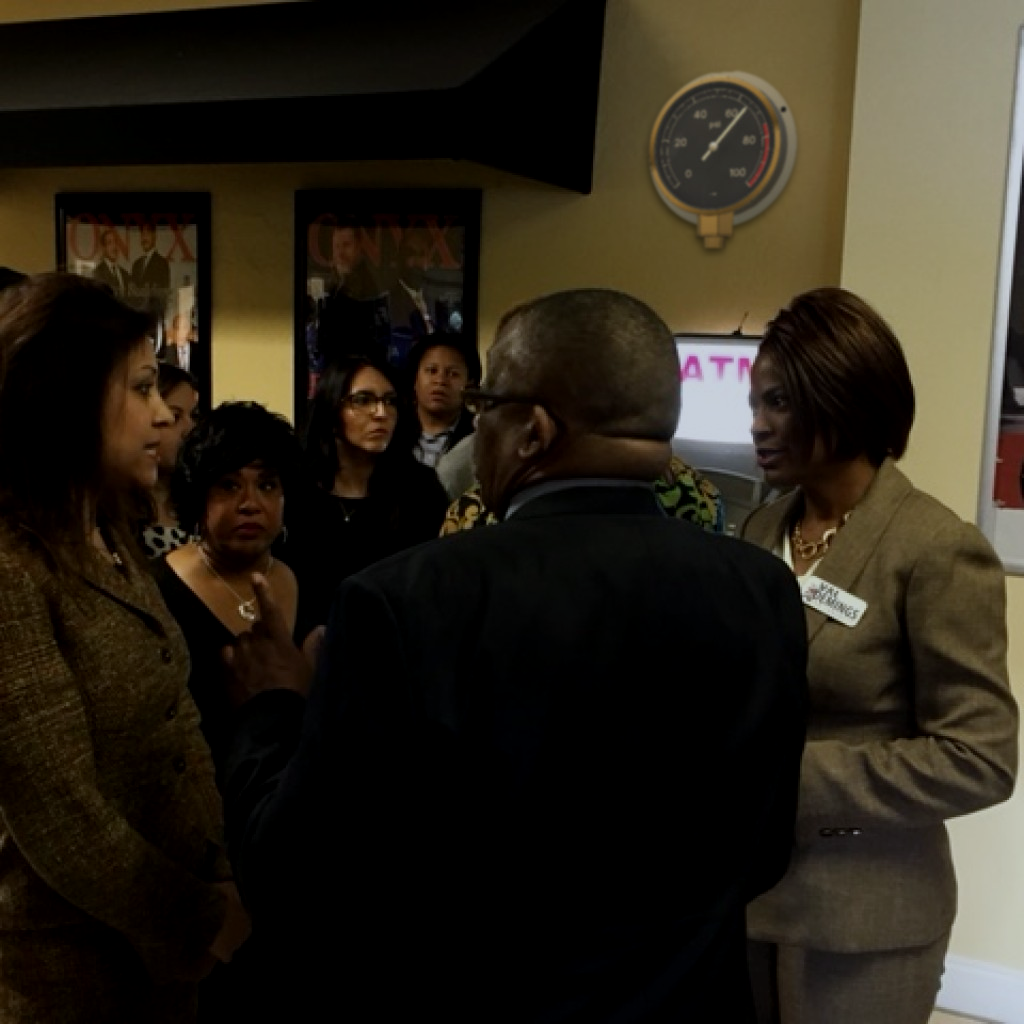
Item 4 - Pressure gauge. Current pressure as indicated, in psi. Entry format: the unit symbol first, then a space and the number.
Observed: psi 65
